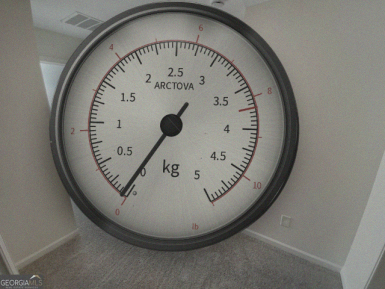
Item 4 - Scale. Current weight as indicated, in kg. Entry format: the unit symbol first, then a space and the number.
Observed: kg 0.05
